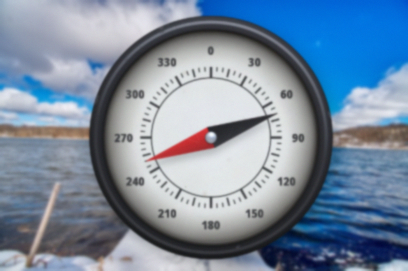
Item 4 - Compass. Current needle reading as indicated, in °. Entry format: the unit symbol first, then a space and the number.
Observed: ° 250
